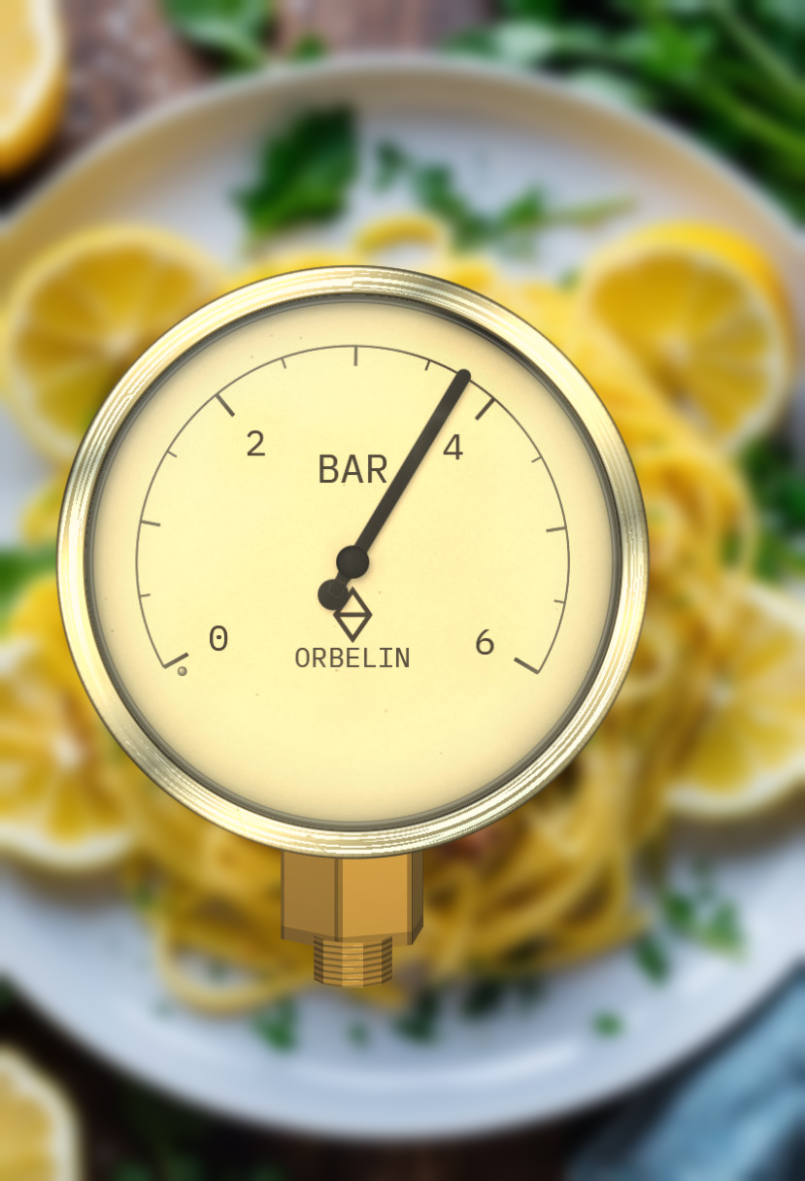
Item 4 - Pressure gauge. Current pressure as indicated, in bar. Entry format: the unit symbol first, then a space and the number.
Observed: bar 3.75
